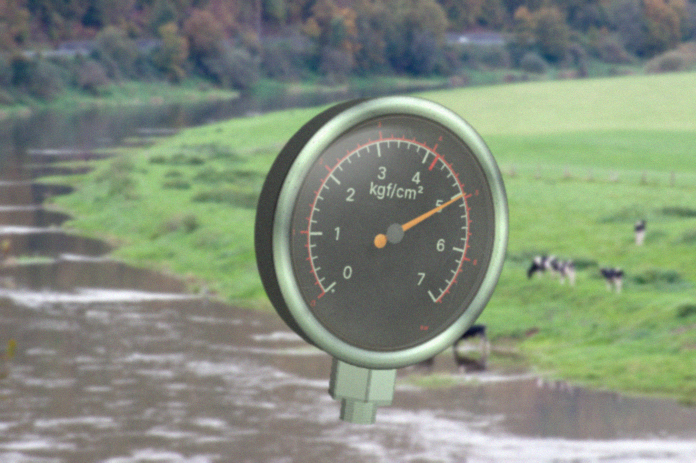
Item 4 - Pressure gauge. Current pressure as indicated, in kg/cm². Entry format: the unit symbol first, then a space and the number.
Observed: kg/cm² 5
